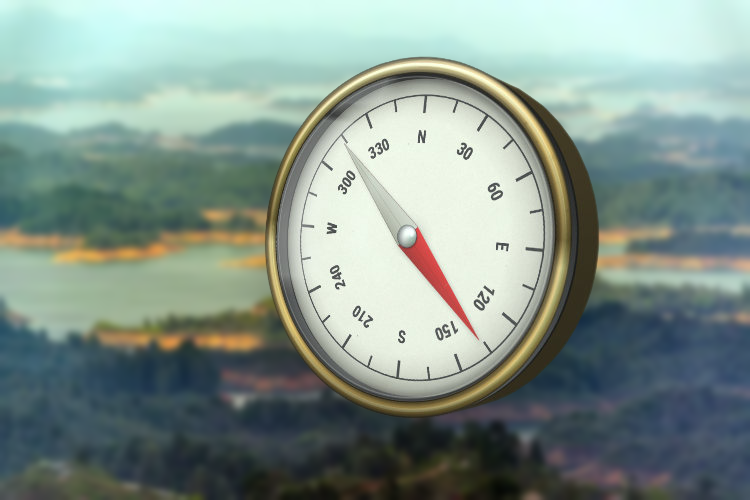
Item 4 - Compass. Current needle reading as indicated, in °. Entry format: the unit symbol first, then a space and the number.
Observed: ° 135
